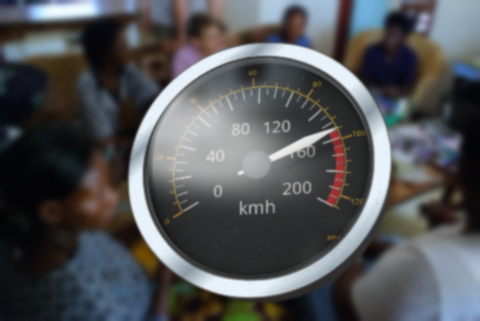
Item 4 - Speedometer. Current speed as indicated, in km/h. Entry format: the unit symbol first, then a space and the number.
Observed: km/h 155
